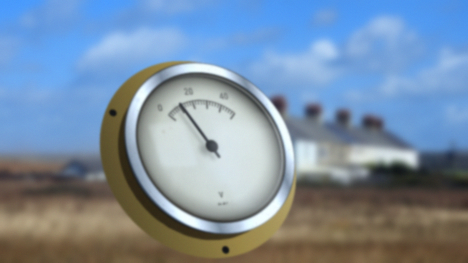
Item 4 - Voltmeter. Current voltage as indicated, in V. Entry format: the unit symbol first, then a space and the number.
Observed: V 10
